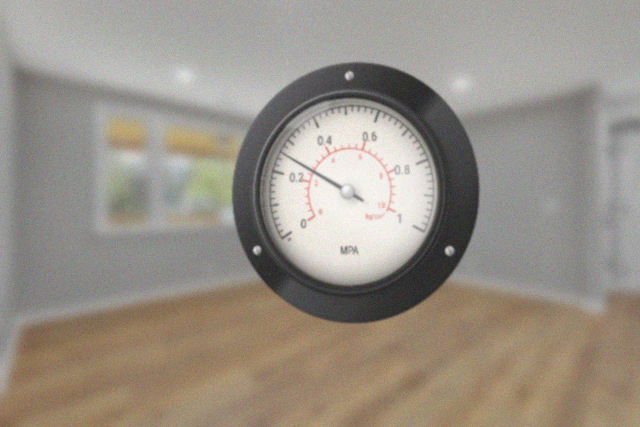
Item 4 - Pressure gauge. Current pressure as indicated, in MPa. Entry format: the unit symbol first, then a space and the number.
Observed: MPa 0.26
